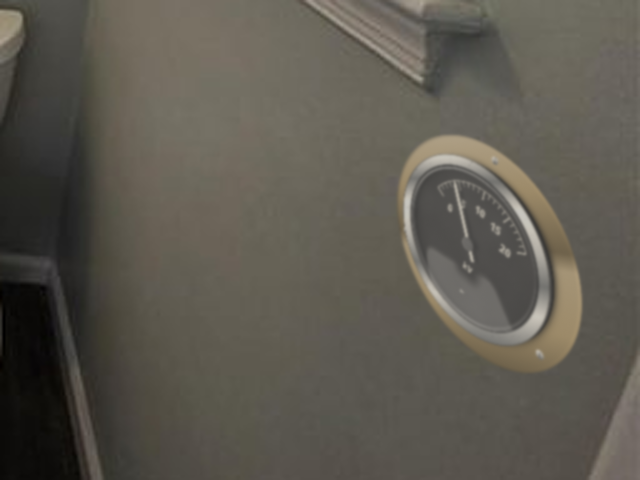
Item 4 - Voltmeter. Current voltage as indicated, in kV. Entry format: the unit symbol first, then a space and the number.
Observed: kV 5
